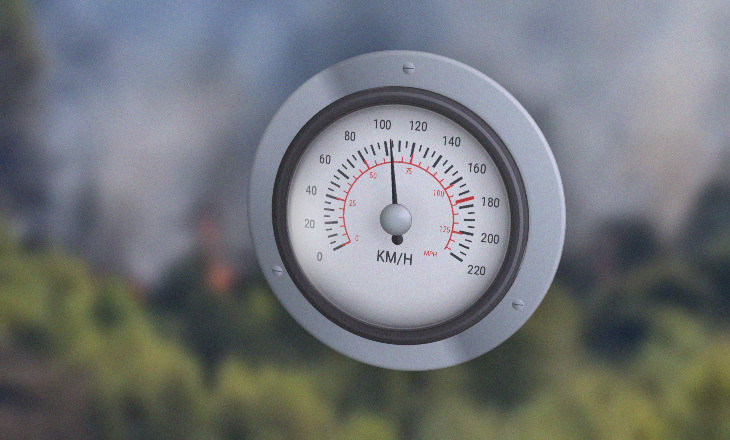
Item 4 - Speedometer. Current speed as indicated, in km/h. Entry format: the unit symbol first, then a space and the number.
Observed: km/h 105
